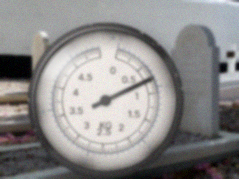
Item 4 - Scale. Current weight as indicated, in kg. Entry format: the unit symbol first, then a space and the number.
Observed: kg 0.75
